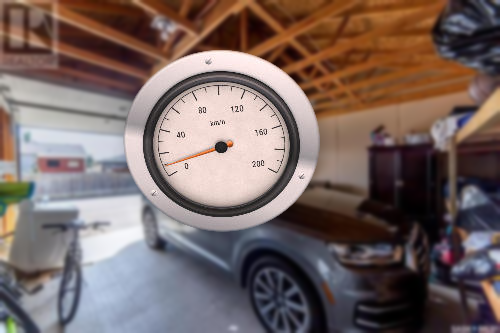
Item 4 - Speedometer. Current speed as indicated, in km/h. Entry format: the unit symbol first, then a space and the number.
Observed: km/h 10
